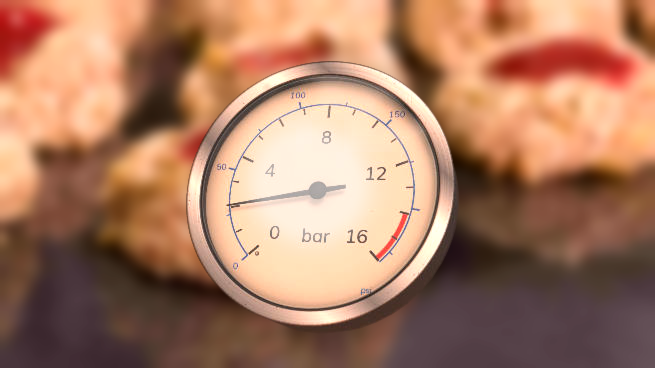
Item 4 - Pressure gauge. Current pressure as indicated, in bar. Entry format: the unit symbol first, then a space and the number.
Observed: bar 2
